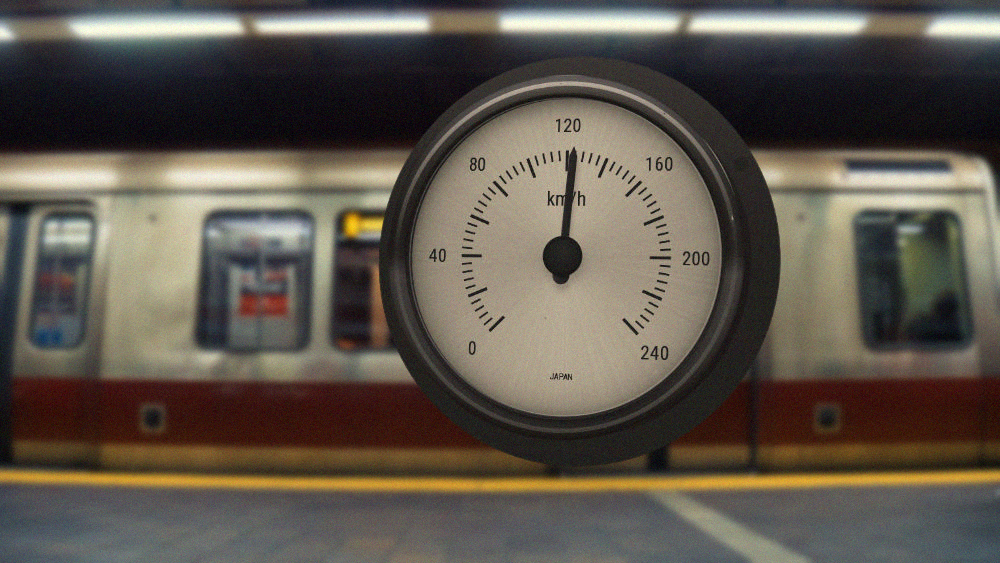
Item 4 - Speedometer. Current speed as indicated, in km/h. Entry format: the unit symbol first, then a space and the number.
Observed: km/h 124
